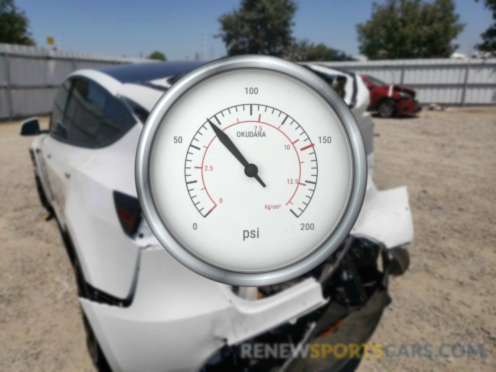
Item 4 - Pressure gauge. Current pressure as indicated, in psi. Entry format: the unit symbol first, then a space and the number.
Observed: psi 70
